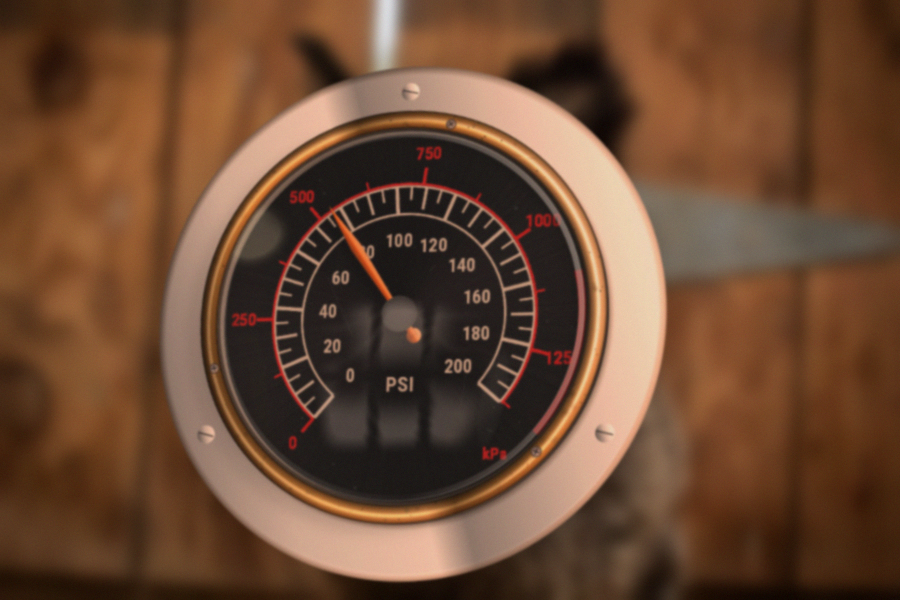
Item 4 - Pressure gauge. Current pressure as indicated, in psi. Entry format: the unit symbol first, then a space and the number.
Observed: psi 77.5
